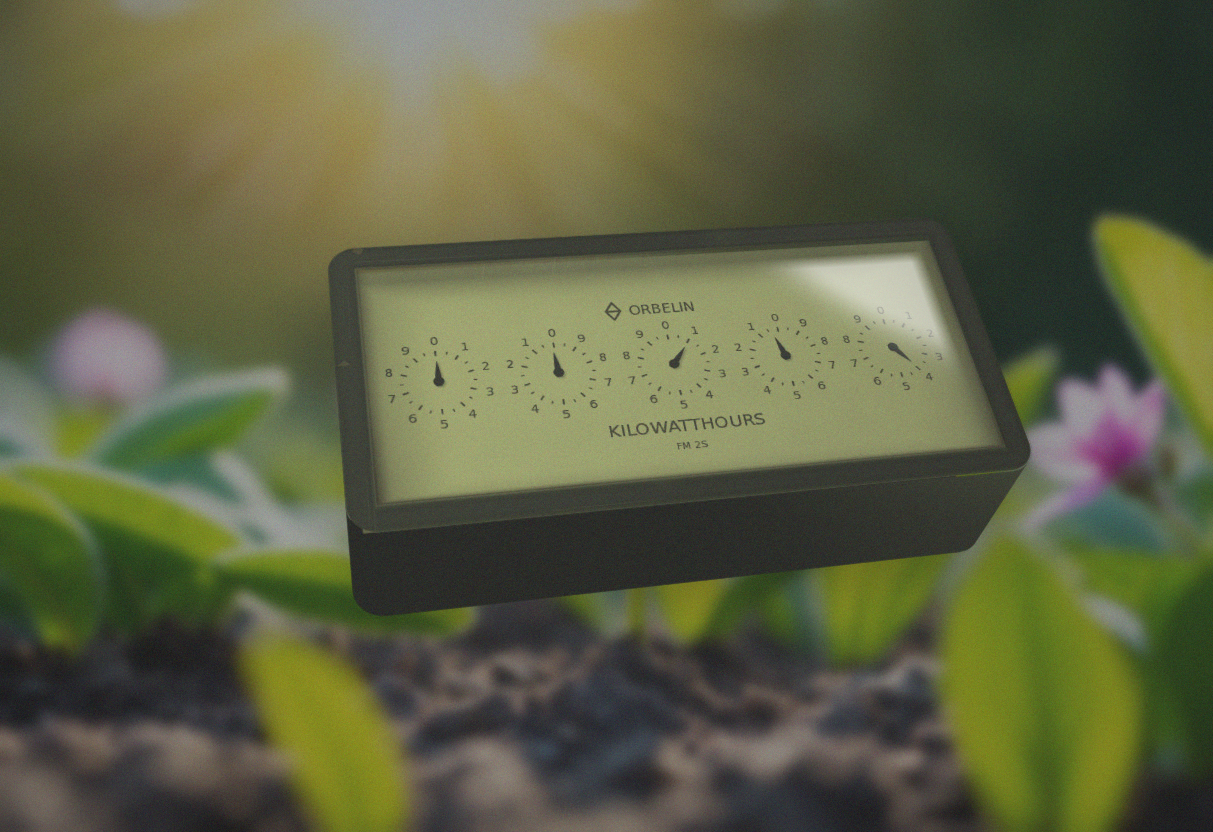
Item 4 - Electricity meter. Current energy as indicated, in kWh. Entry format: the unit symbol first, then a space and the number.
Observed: kWh 104
